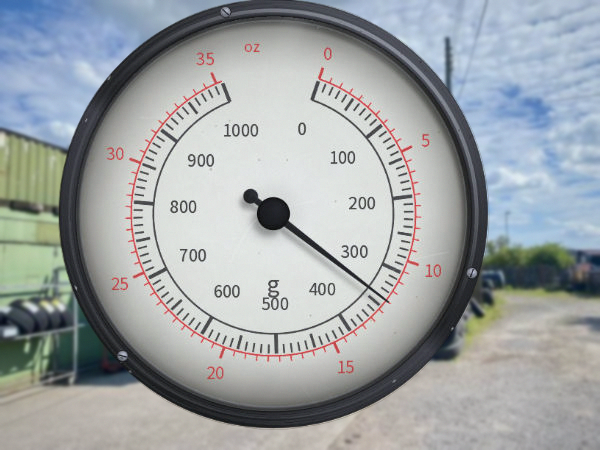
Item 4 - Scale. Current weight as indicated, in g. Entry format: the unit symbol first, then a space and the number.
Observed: g 340
